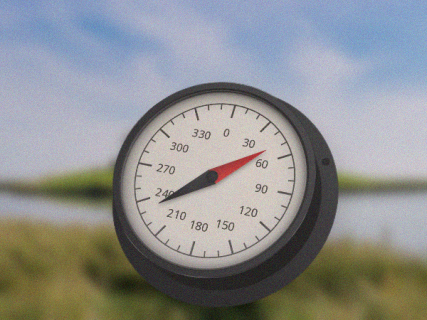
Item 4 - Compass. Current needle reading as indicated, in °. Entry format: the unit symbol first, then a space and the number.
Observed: ° 50
